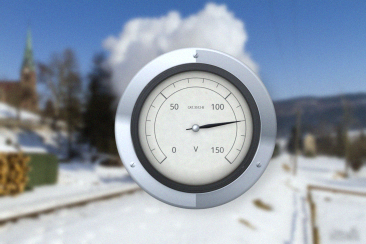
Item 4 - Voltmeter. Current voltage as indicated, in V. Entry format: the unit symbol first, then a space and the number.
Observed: V 120
